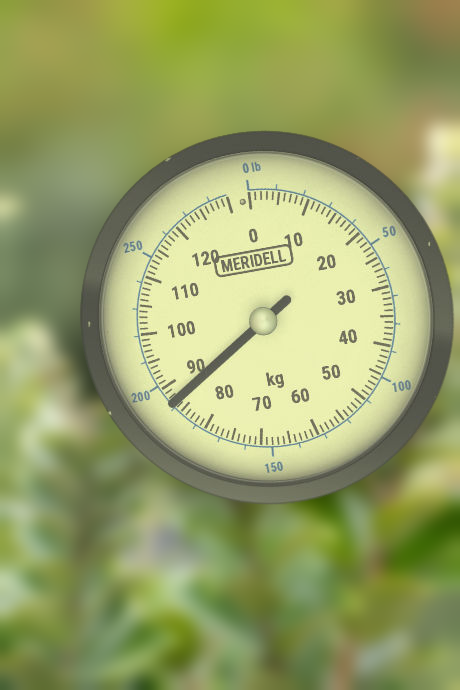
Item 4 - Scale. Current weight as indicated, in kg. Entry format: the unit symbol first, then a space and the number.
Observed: kg 87
